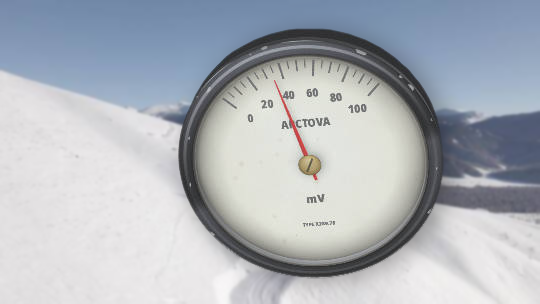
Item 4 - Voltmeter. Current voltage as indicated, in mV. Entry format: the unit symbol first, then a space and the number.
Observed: mV 35
